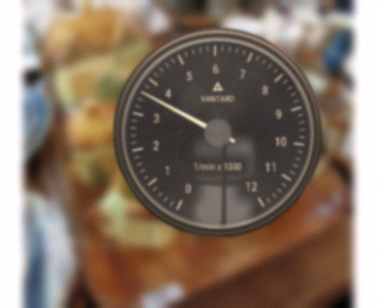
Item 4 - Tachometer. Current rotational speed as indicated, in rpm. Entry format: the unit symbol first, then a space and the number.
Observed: rpm 3600
